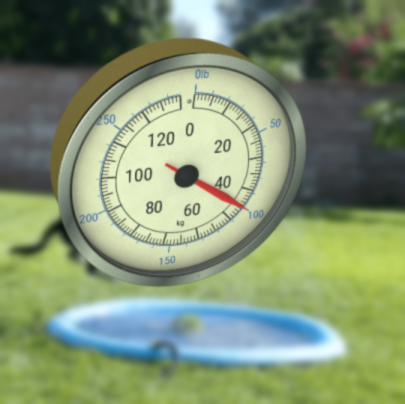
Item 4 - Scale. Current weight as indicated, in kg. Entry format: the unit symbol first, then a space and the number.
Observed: kg 45
